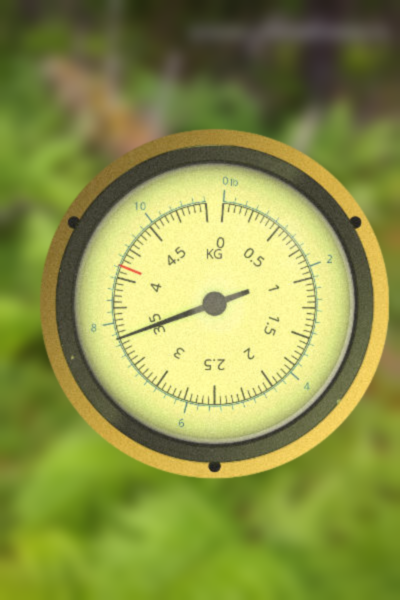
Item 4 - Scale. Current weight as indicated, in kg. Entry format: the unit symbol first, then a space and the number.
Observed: kg 3.5
